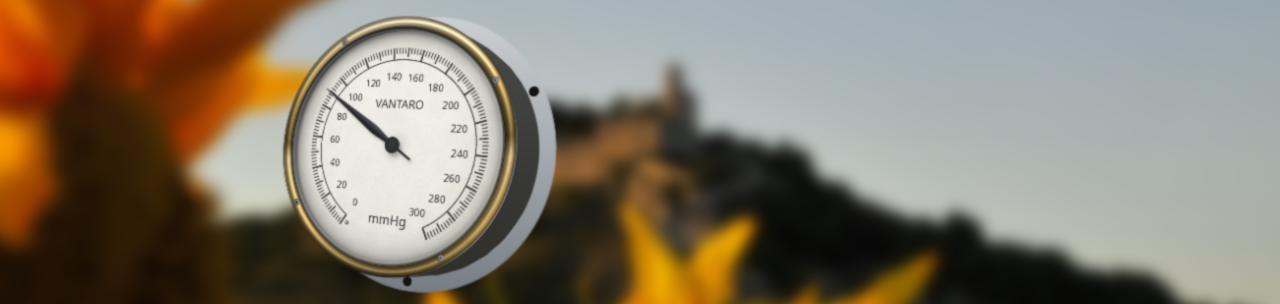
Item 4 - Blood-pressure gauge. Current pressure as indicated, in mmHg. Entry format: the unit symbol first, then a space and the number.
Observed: mmHg 90
